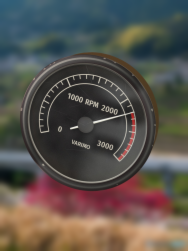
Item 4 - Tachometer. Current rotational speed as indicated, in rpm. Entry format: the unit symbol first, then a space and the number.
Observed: rpm 2200
